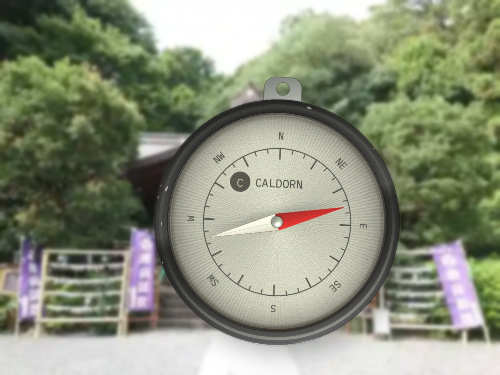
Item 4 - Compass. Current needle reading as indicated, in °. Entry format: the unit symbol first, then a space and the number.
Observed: ° 75
